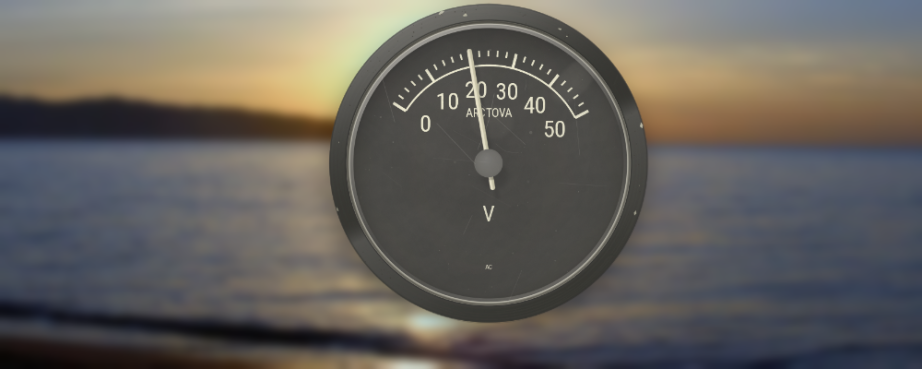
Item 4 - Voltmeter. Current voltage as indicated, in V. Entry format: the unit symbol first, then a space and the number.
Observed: V 20
